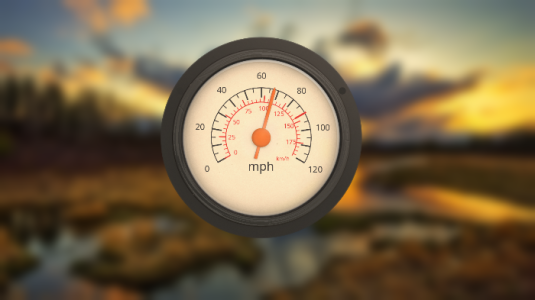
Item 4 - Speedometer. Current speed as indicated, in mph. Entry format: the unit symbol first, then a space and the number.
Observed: mph 67.5
